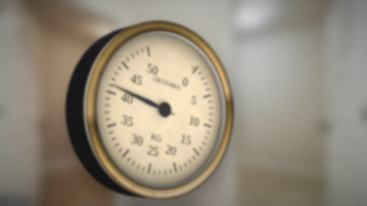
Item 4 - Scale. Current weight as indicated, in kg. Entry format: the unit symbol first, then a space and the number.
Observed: kg 41
